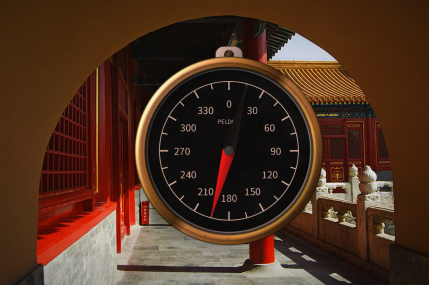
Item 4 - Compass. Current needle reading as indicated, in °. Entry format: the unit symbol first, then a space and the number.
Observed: ° 195
